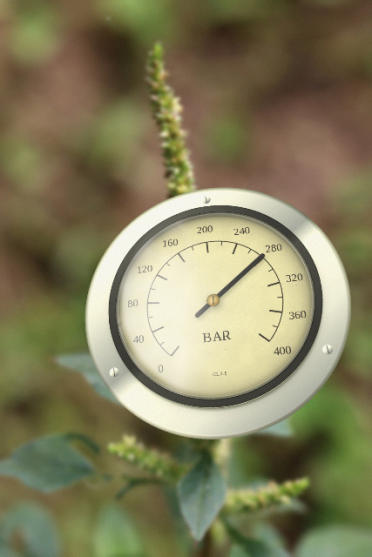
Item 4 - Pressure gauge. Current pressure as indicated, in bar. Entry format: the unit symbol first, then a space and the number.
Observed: bar 280
